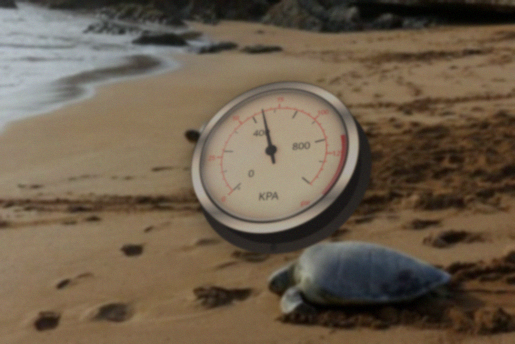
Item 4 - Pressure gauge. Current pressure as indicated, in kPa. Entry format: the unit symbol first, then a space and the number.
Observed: kPa 450
